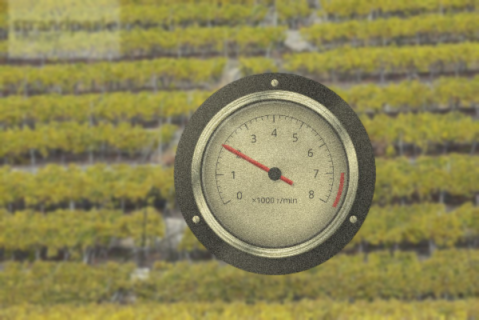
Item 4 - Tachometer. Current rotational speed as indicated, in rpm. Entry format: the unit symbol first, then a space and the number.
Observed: rpm 2000
